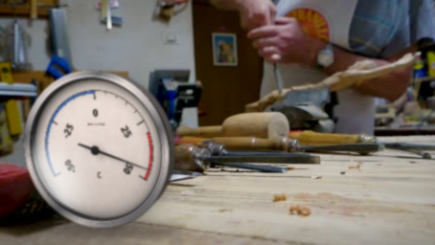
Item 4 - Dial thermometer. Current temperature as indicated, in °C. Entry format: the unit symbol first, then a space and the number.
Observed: °C 45
